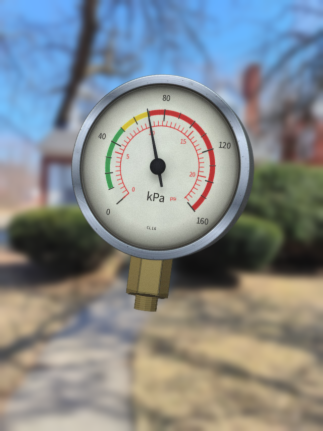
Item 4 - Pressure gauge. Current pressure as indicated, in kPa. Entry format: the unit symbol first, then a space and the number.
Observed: kPa 70
